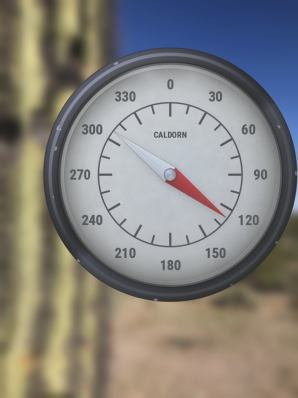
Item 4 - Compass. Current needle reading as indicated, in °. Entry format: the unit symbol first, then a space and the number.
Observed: ° 127.5
